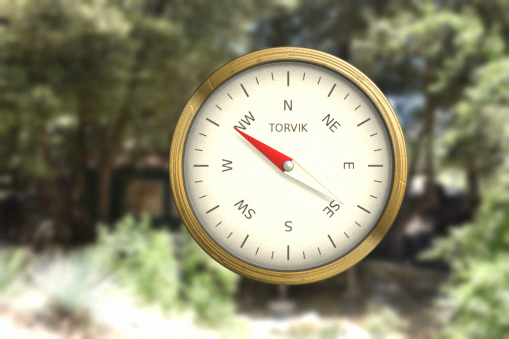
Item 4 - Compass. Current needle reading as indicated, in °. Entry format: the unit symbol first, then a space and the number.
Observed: ° 305
